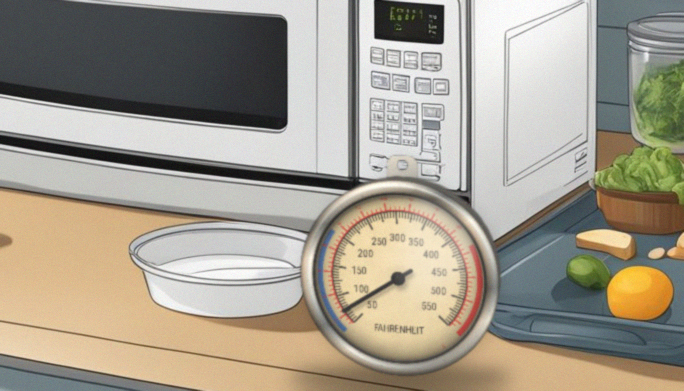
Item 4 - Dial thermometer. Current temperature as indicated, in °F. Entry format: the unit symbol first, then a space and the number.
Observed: °F 75
